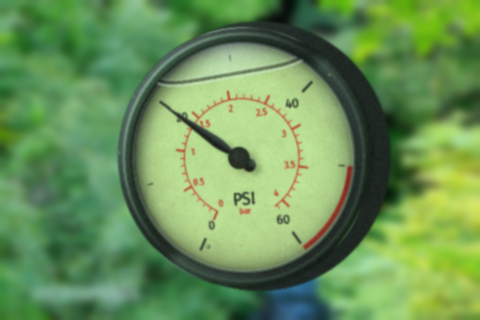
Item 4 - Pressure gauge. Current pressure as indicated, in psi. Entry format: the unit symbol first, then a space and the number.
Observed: psi 20
